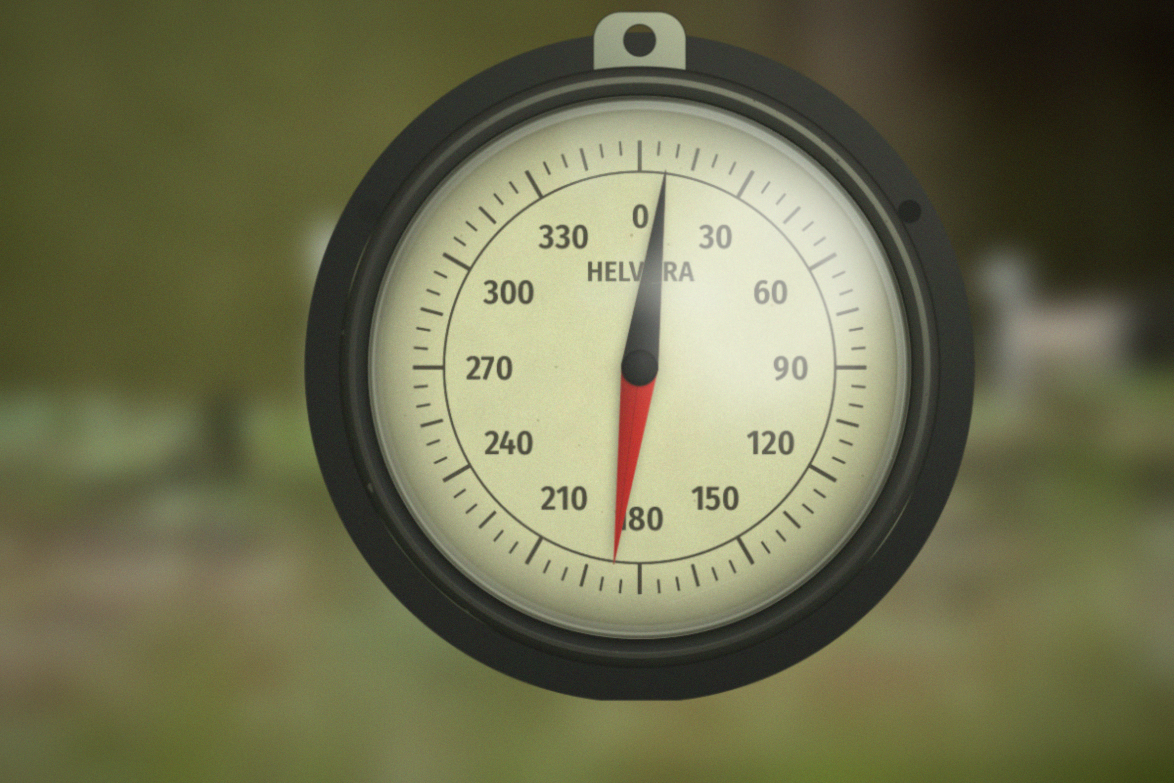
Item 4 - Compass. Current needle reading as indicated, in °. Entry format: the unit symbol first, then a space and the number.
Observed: ° 187.5
